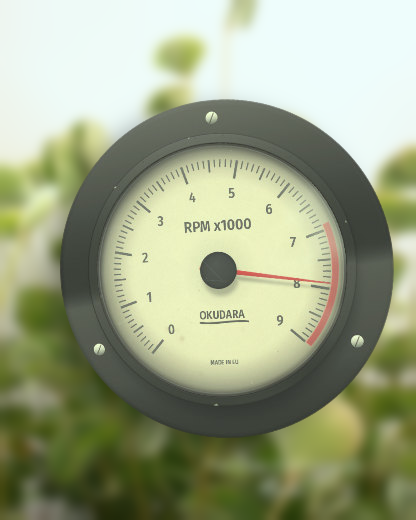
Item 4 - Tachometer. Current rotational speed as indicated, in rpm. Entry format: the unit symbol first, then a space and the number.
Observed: rpm 7900
